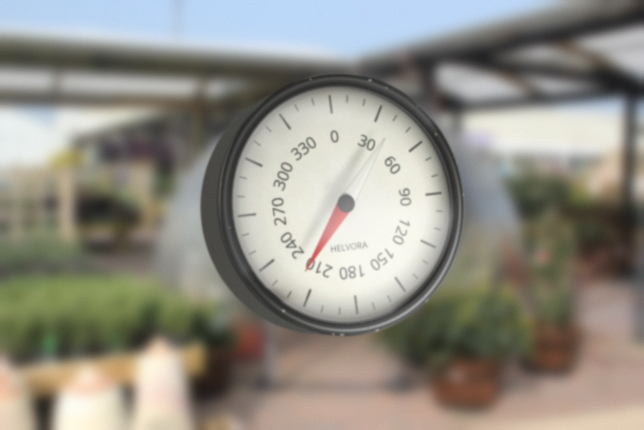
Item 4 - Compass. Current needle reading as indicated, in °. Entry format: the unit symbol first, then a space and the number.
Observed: ° 220
